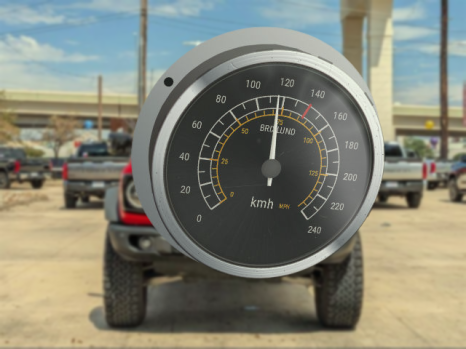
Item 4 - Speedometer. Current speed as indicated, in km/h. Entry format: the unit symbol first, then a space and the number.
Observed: km/h 115
